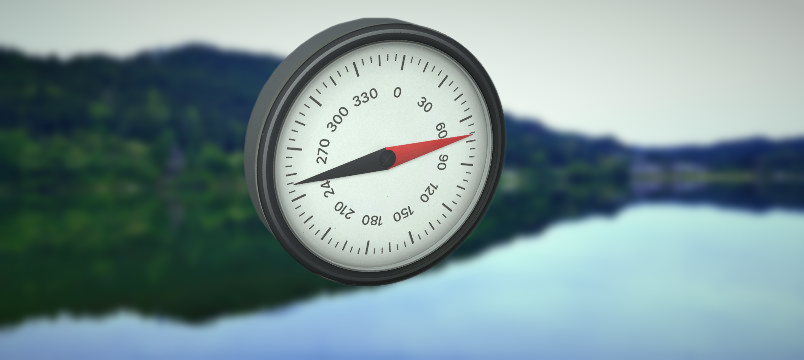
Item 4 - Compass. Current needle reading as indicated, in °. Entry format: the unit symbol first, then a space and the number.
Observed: ° 70
